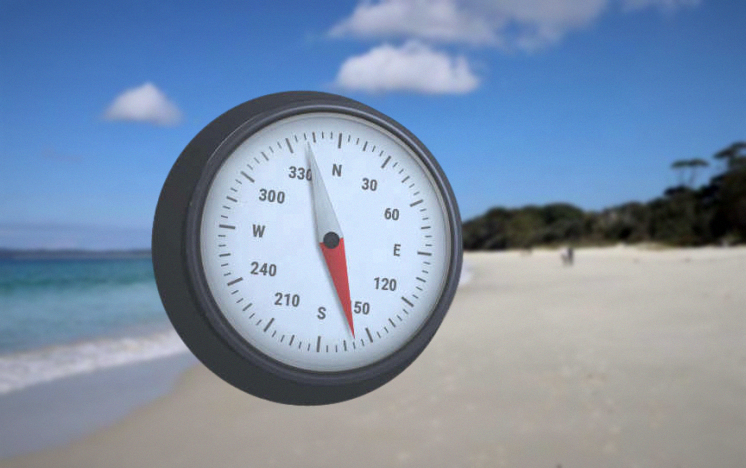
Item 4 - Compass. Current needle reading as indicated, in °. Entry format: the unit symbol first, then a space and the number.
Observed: ° 160
